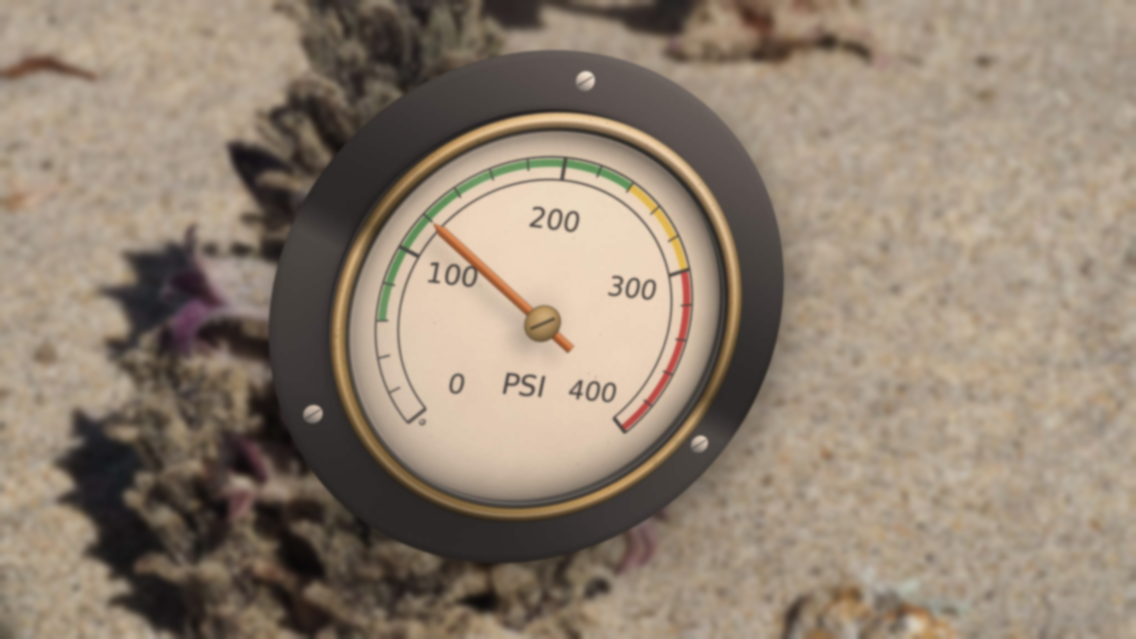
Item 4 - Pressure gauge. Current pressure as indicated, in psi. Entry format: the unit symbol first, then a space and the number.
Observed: psi 120
